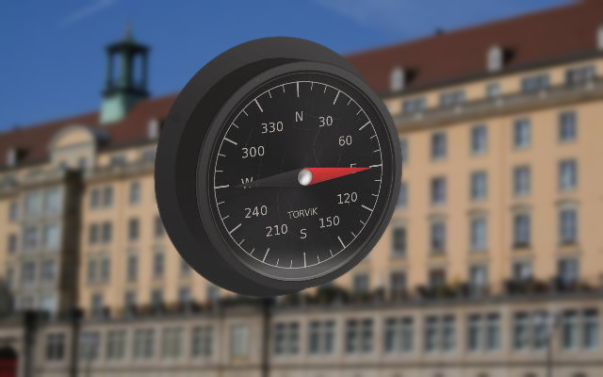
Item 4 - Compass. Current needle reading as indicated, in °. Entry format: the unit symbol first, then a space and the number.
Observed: ° 90
